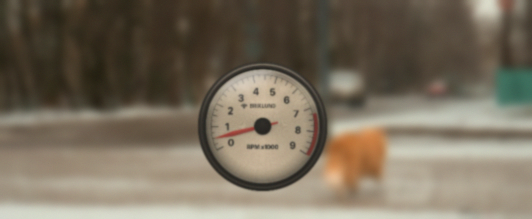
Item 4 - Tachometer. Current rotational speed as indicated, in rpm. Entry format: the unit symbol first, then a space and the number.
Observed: rpm 500
